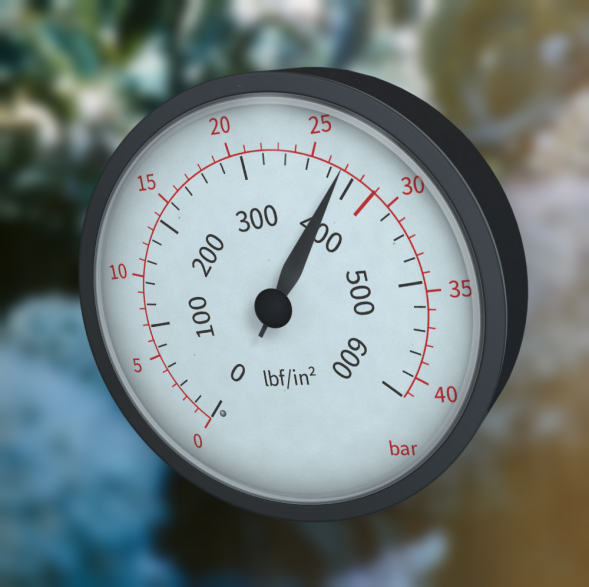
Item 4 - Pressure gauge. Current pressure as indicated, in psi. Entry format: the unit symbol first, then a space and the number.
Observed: psi 390
